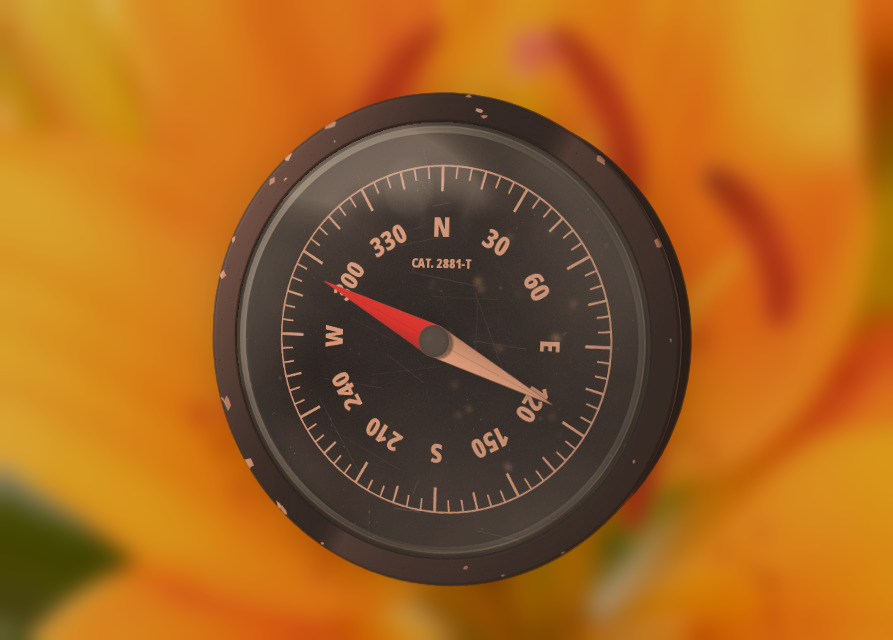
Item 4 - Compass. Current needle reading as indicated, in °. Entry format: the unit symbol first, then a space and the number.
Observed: ° 295
